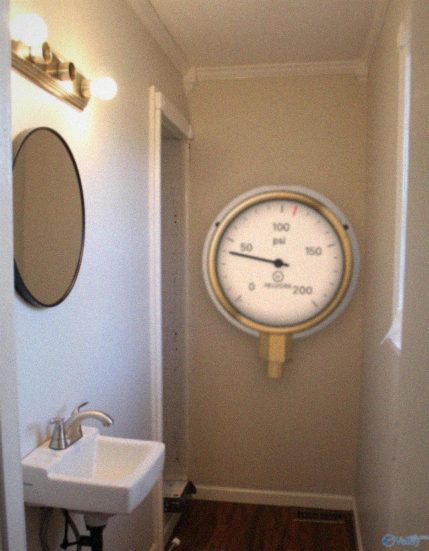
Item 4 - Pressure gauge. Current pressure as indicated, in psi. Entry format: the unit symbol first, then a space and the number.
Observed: psi 40
